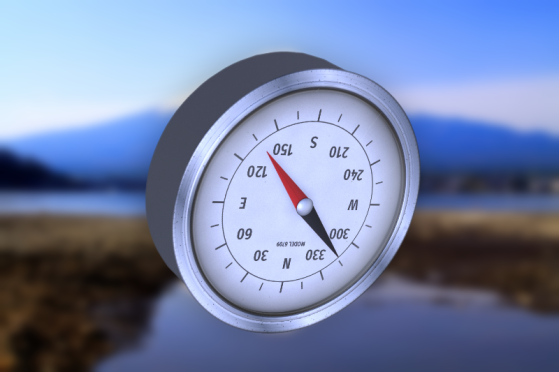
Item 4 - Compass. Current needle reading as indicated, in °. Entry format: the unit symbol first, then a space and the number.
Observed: ° 135
